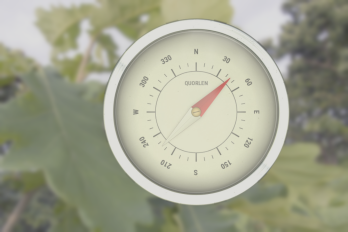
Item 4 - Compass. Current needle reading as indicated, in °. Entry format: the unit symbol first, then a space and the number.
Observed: ° 45
